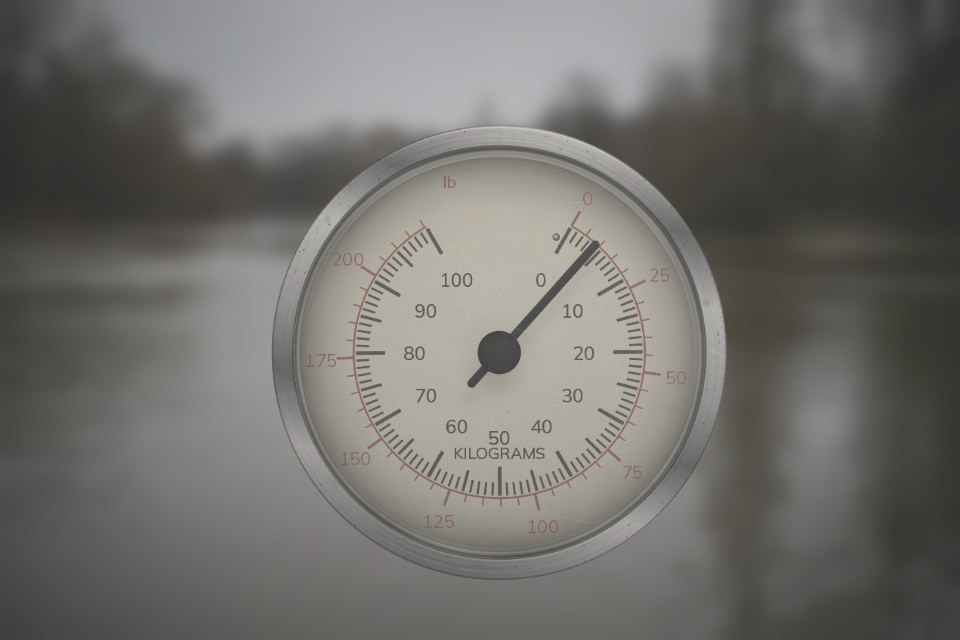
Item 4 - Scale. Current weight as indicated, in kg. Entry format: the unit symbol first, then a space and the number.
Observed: kg 4
